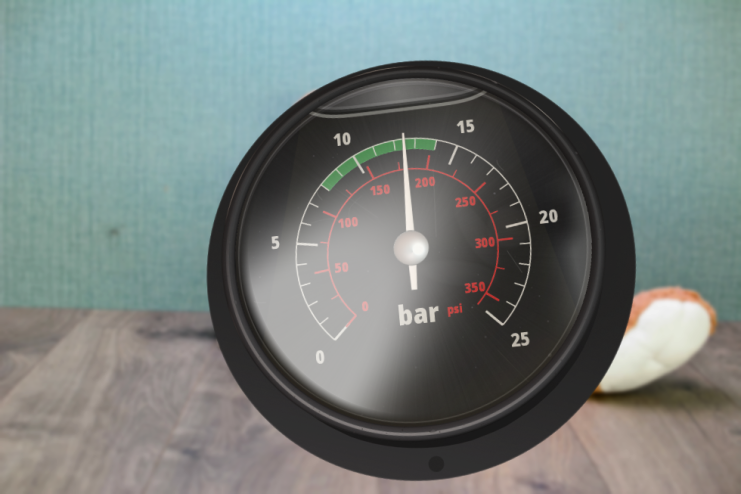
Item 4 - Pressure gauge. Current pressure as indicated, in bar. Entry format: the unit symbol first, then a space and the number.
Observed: bar 12.5
